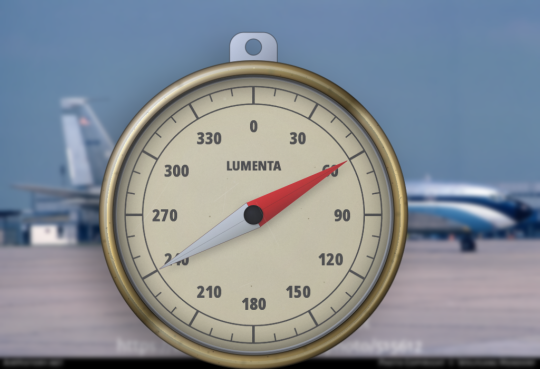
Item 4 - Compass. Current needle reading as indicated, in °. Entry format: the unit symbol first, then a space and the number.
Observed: ° 60
